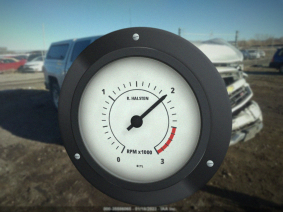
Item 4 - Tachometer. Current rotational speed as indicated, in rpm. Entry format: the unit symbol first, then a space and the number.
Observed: rpm 2000
